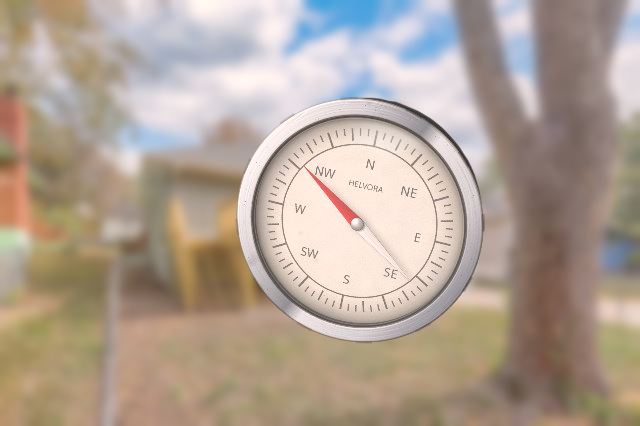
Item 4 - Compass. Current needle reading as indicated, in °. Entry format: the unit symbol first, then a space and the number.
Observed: ° 305
